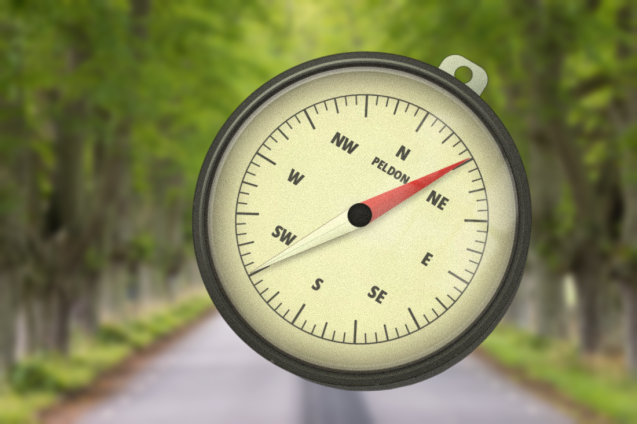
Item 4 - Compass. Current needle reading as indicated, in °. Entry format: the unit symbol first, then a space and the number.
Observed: ° 30
